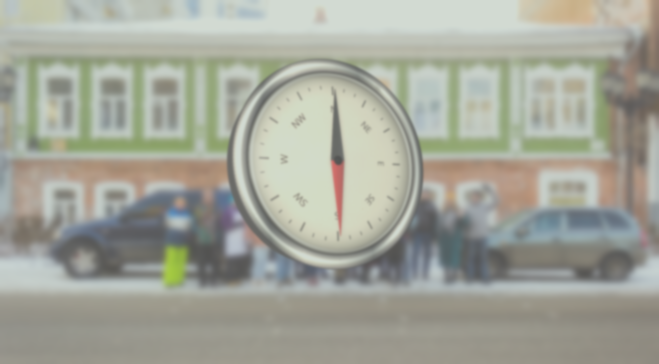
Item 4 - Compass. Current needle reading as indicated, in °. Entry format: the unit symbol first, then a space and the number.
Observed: ° 180
